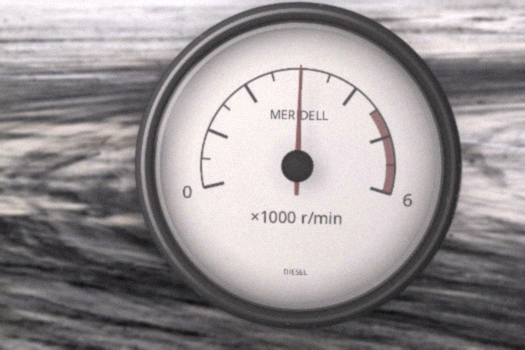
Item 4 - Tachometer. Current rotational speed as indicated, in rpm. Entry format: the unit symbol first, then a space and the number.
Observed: rpm 3000
